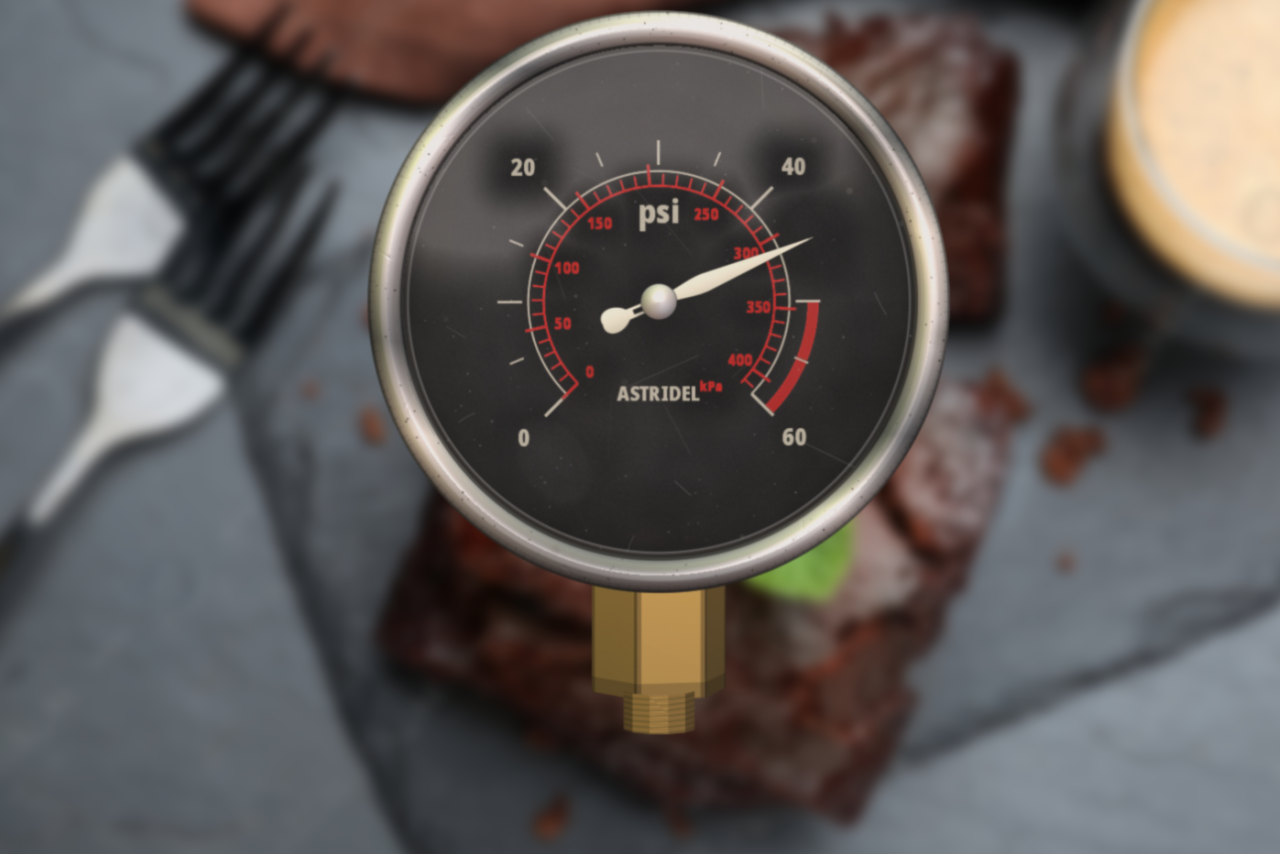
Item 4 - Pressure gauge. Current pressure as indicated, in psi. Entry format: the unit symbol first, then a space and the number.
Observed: psi 45
